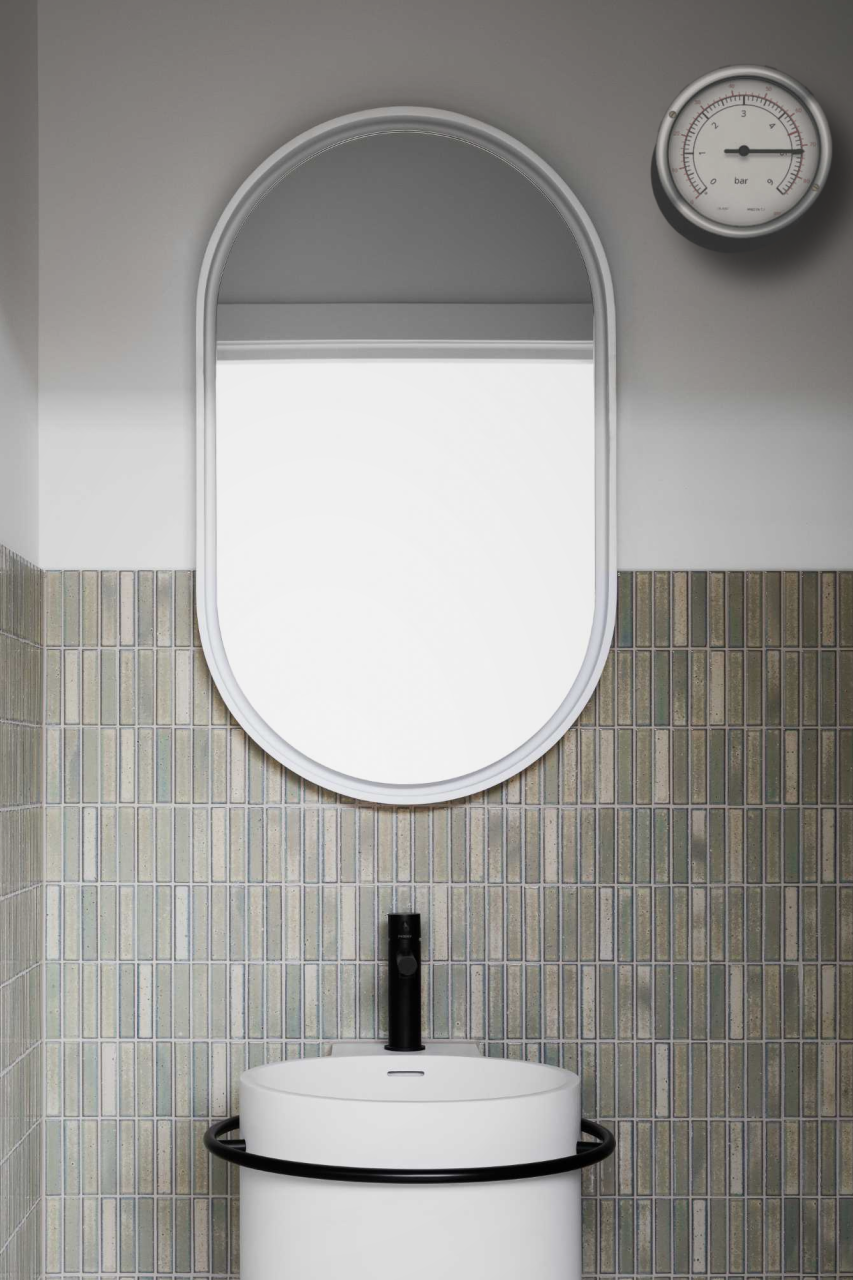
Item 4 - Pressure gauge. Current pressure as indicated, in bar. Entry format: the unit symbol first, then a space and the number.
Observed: bar 5
